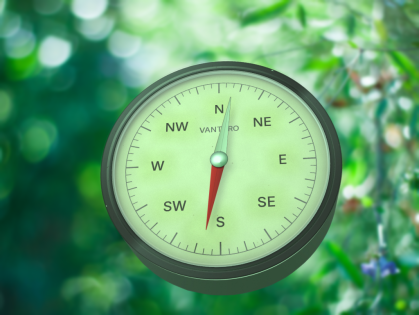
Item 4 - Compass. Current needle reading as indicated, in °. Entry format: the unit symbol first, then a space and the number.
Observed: ° 190
